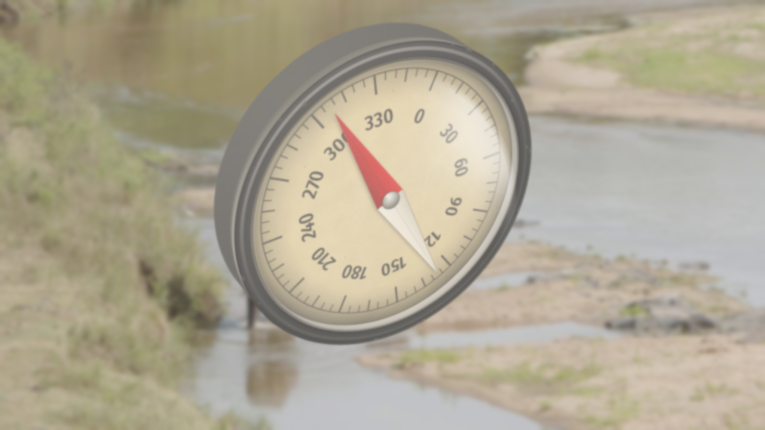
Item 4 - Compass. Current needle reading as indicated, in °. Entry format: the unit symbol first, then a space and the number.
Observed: ° 307.5
